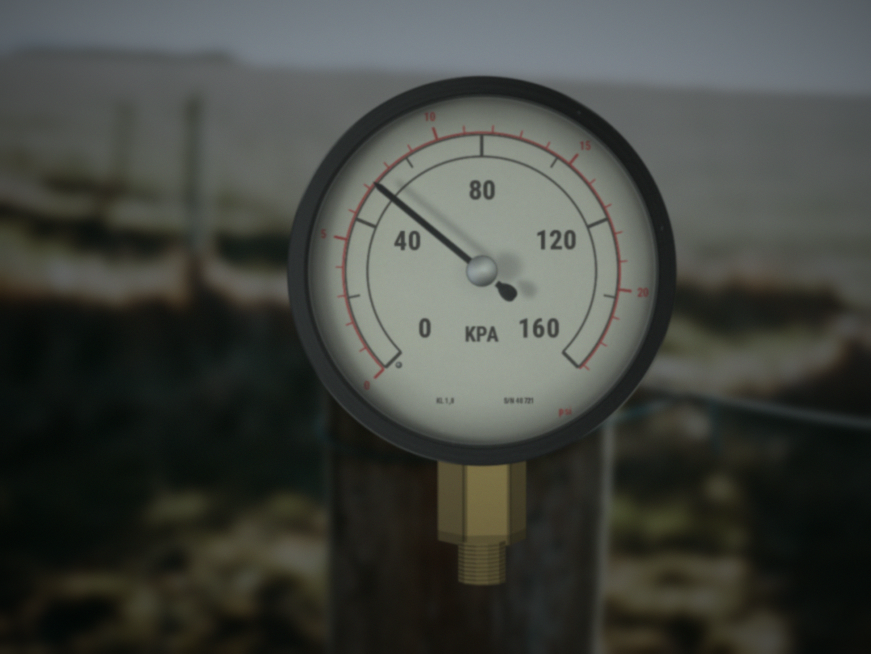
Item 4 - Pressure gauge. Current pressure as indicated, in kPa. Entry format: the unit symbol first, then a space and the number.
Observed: kPa 50
